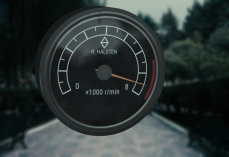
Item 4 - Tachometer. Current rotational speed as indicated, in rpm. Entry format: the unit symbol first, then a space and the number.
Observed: rpm 7500
